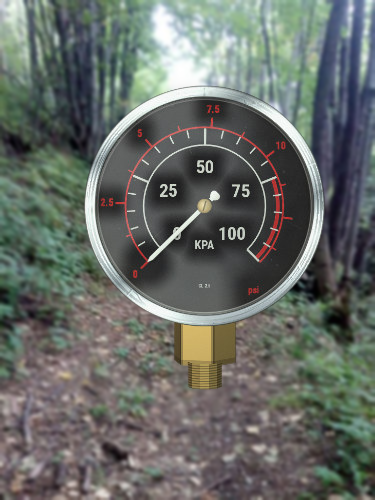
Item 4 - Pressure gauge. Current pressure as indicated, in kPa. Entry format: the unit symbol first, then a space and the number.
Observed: kPa 0
